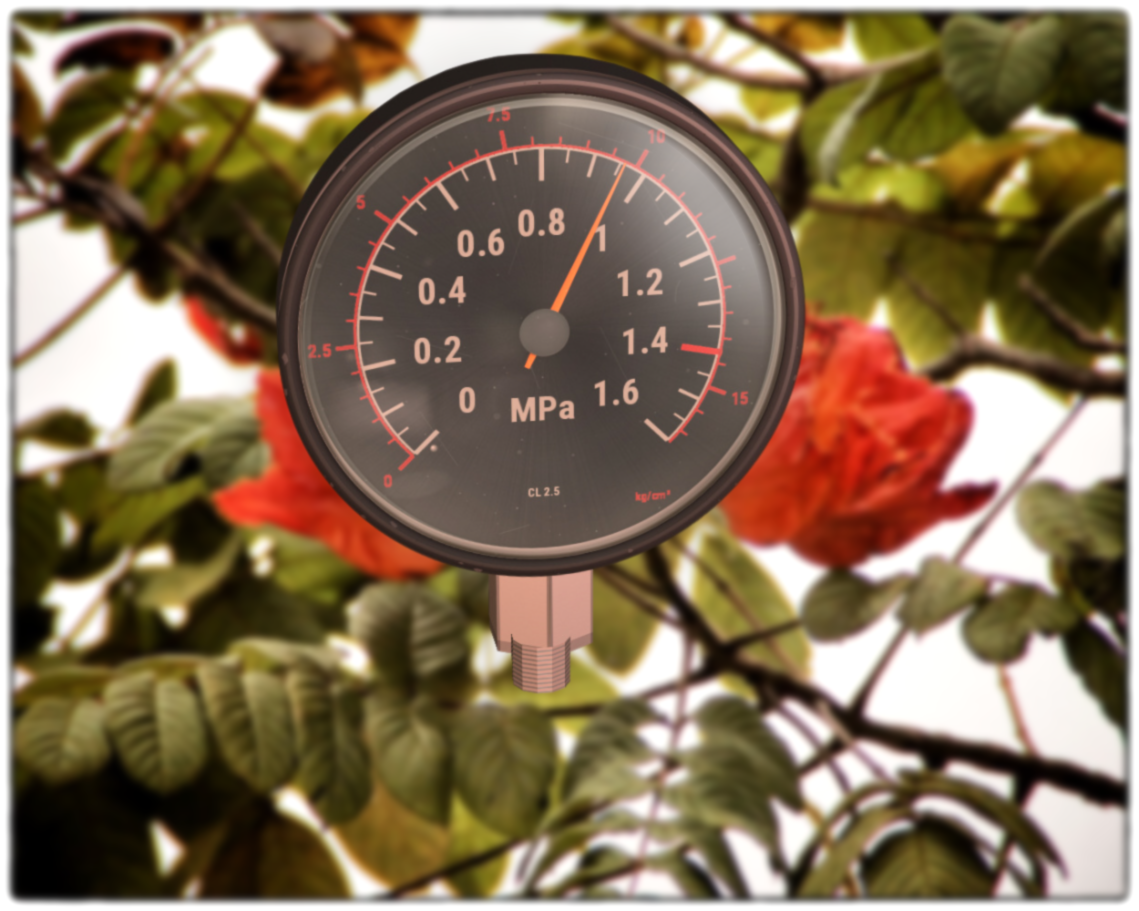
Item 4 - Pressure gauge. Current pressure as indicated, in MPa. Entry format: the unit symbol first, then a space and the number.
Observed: MPa 0.95
